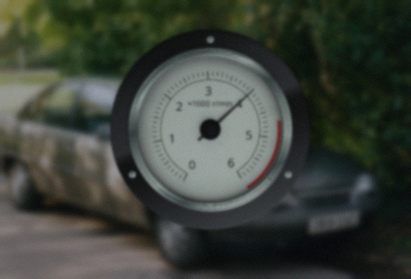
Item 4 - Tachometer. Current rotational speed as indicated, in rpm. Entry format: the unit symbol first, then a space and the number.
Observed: rpm 4000
